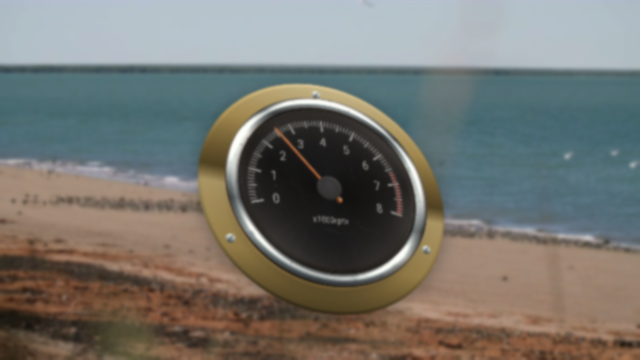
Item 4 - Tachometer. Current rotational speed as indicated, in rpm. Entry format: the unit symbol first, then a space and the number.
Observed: rpm 2500
